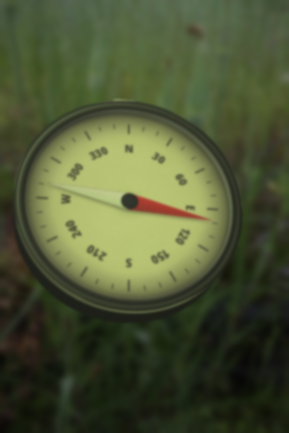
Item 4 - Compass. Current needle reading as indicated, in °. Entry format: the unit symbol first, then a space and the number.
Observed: ° 100
